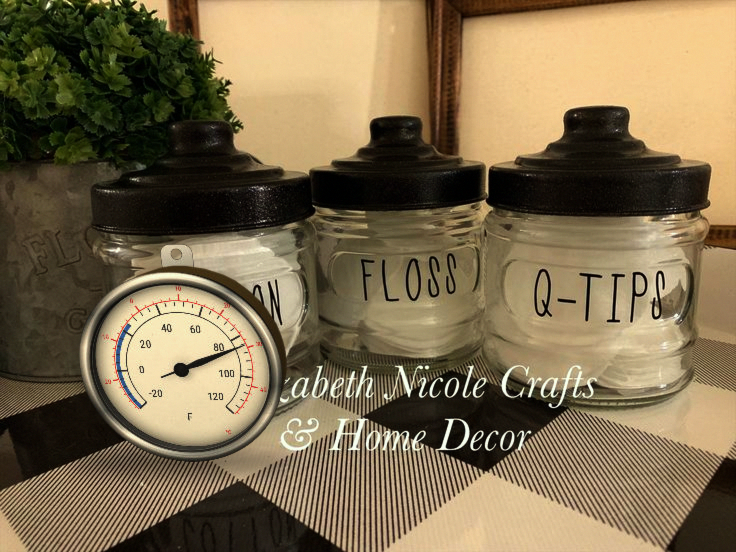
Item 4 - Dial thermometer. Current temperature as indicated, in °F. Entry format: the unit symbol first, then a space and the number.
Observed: °F 84
